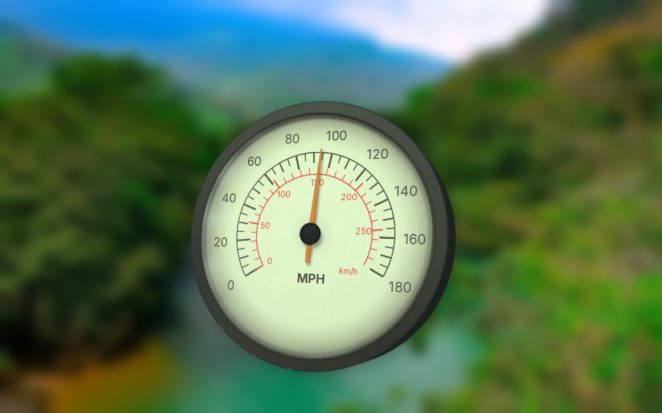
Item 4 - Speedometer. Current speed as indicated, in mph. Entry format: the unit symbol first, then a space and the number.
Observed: mph 95
